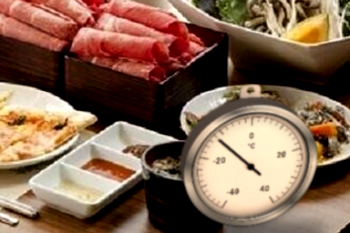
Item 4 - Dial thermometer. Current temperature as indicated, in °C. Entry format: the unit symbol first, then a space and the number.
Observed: °C -12
